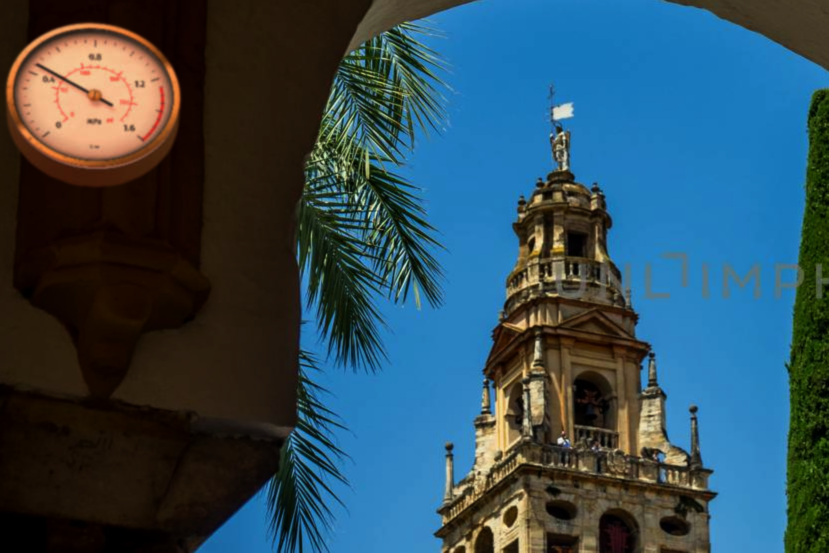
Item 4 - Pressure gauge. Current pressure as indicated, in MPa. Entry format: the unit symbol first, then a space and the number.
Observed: MPa 0.45
